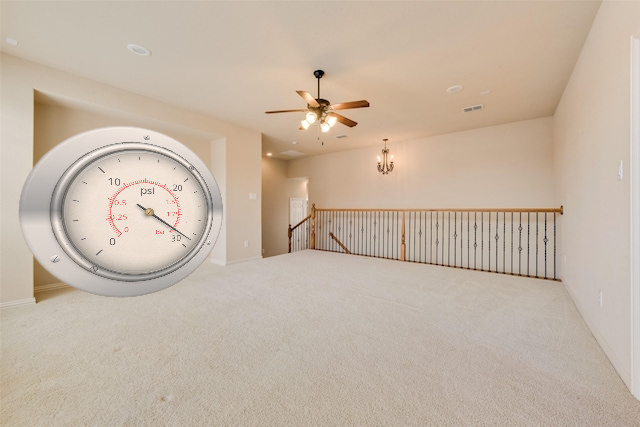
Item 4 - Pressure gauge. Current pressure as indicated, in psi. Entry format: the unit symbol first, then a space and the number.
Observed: psi 29
